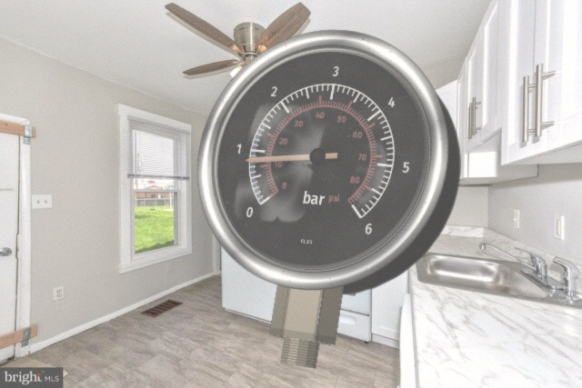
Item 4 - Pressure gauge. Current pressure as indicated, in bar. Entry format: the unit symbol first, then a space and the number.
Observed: bar 0.8
